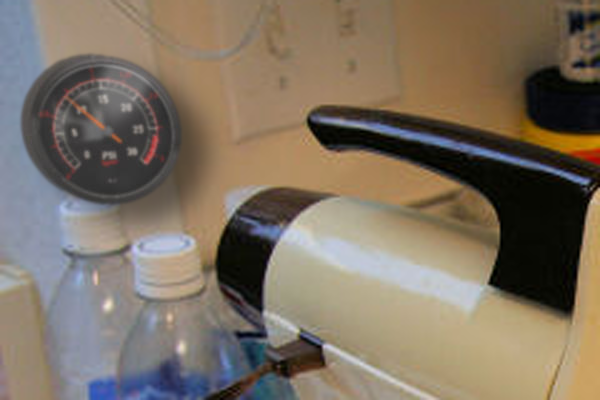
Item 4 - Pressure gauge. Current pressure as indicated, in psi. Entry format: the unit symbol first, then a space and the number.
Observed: psi 10
